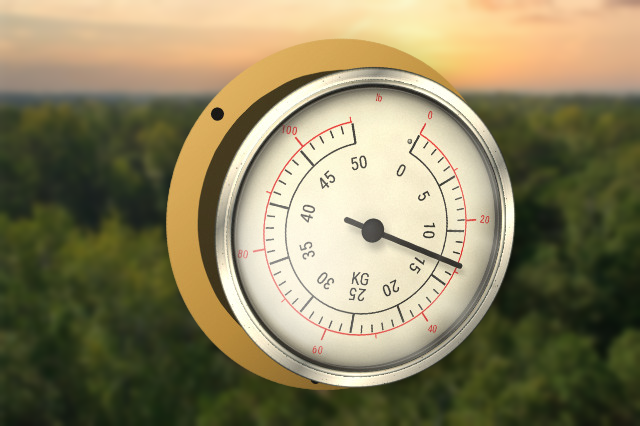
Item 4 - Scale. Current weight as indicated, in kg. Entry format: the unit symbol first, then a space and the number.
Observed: kg 13
